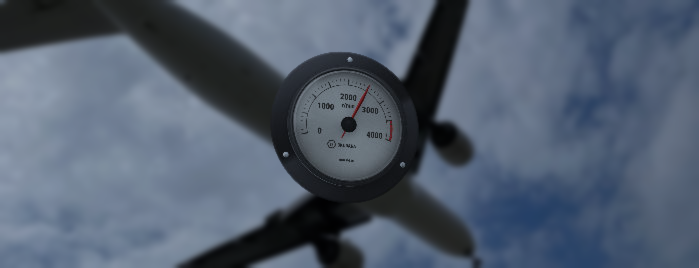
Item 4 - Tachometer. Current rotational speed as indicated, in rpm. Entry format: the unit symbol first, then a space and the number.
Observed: rpm 2500
